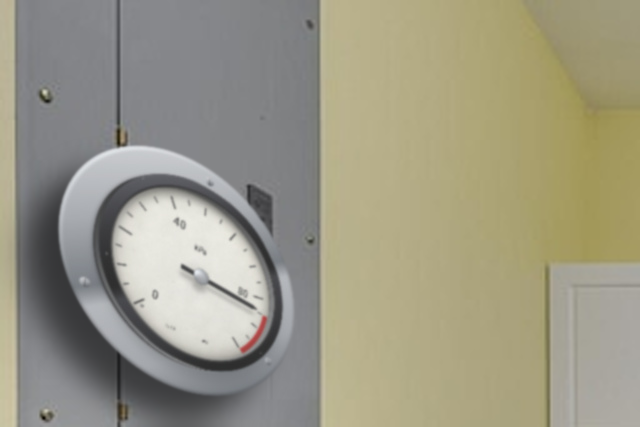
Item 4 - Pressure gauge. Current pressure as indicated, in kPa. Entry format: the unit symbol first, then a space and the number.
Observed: kPa 85
